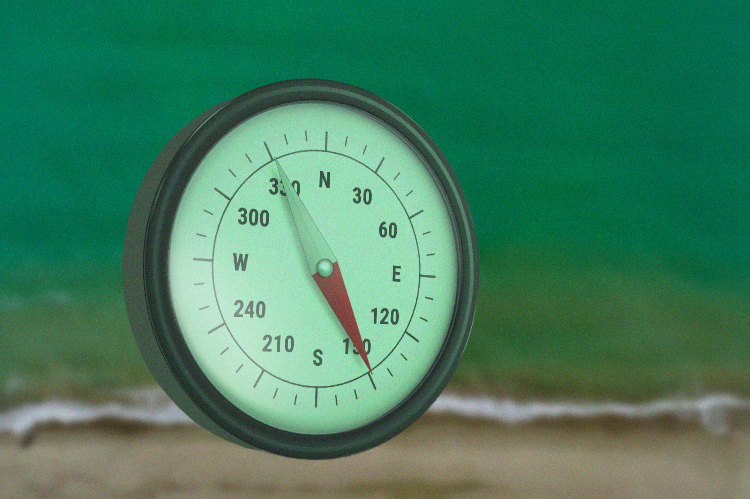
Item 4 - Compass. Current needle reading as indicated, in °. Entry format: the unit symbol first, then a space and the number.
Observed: ° 150
